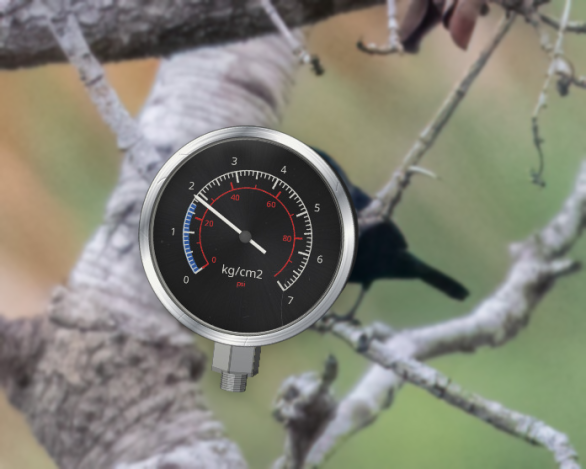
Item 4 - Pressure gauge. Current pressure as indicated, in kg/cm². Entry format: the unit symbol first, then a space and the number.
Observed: kg/cm² 1.9
